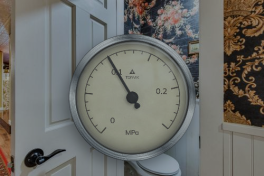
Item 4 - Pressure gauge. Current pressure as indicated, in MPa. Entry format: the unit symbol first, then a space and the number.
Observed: MPa 0.1
